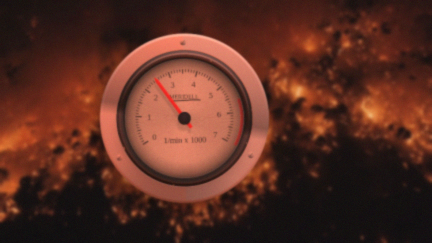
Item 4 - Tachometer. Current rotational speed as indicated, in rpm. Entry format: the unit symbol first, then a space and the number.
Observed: rpm 2500
